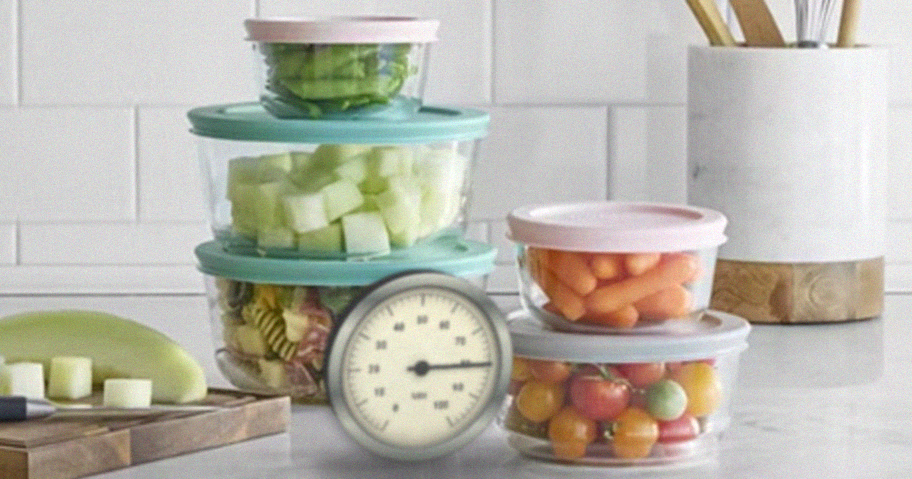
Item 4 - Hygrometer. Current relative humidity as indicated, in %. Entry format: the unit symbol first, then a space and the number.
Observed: % 80
